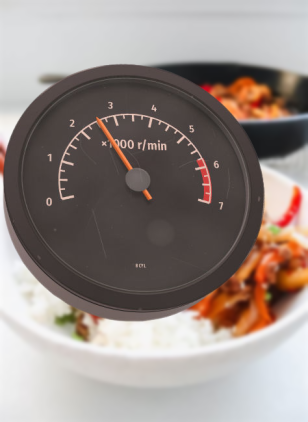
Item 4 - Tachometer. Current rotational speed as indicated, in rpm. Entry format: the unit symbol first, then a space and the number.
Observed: rpm 2500
